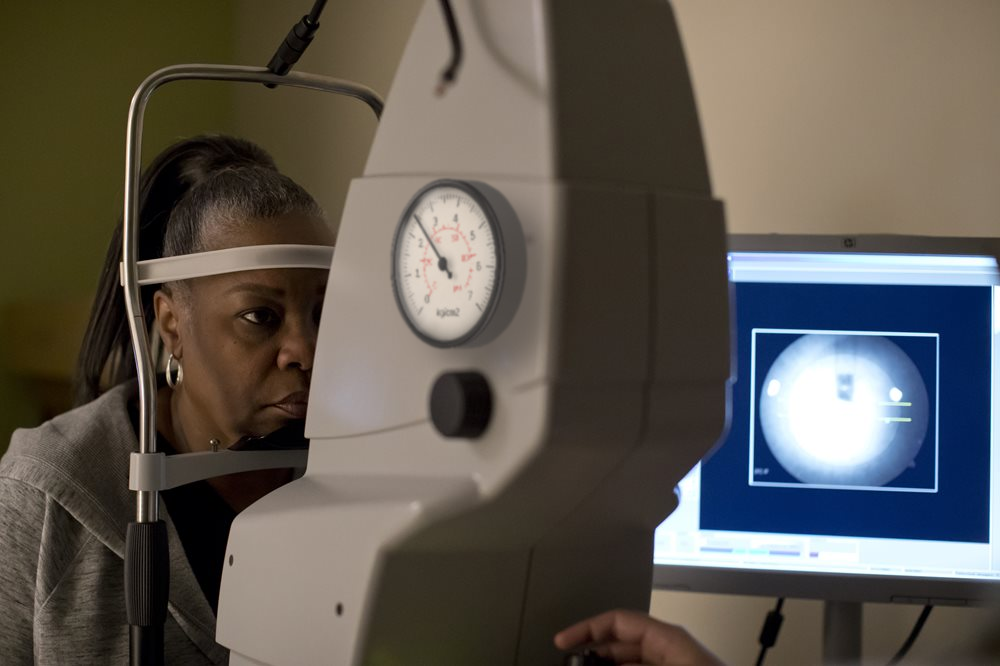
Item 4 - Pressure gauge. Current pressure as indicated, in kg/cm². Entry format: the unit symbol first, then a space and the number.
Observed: kg/cm² 2.5
